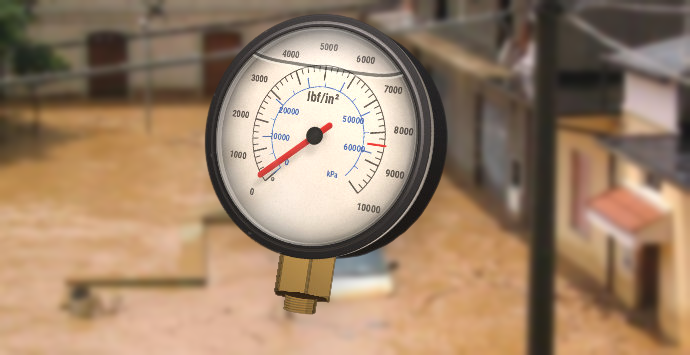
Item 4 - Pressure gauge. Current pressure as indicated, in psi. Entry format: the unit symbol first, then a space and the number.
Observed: psi 200
